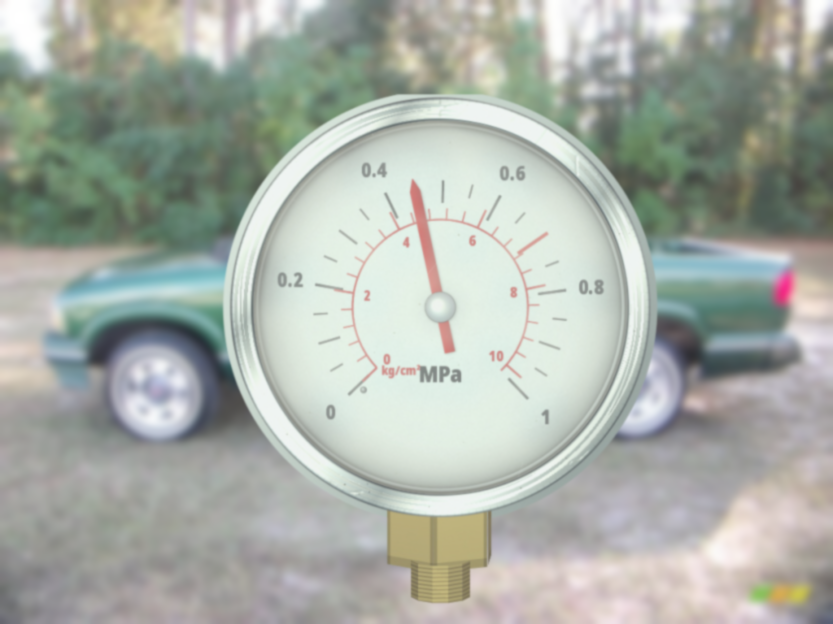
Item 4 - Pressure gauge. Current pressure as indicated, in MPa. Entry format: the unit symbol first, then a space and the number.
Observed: MPa 0.45
